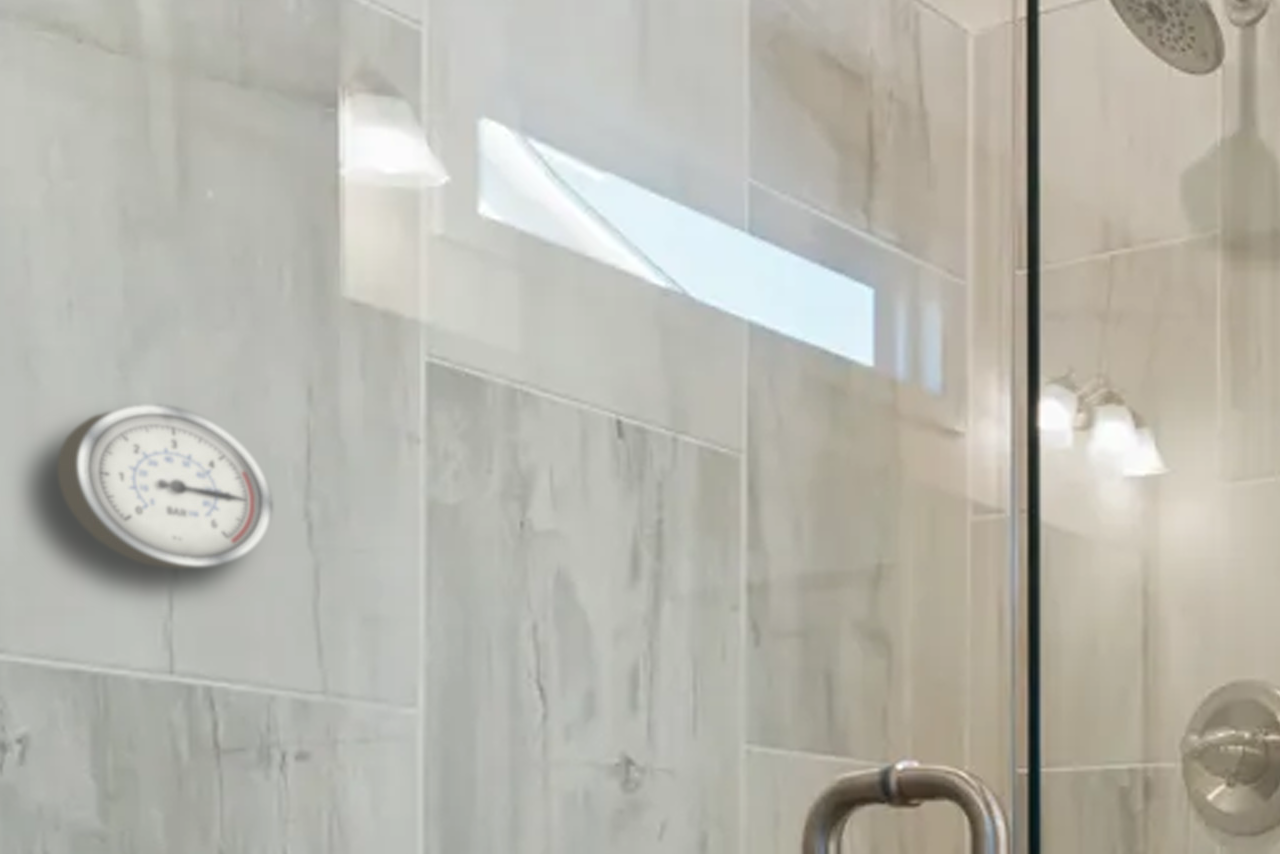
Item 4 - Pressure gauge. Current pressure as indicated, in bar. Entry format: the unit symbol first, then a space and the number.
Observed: bar 5
